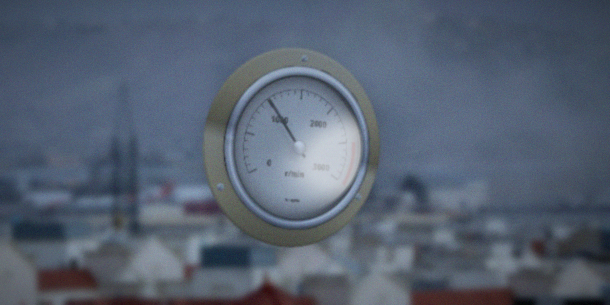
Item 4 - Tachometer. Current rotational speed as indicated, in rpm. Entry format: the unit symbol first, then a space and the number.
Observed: rpm 1000
